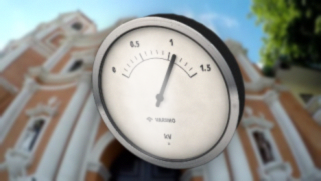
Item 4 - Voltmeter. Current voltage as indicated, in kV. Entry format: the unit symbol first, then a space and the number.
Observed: kV 1.1
